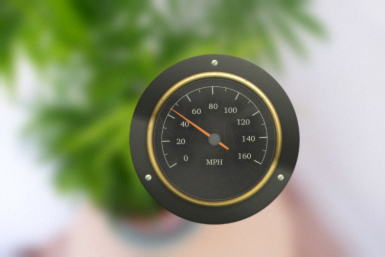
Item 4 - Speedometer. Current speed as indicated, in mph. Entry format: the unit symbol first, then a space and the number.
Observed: mph 45
